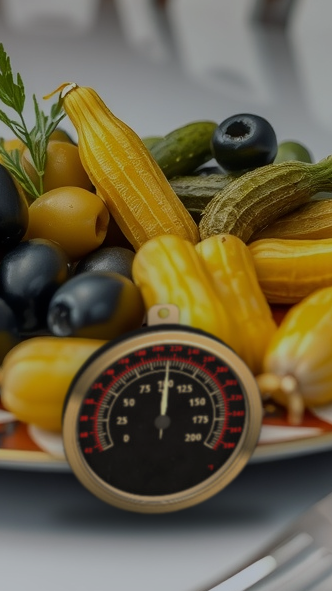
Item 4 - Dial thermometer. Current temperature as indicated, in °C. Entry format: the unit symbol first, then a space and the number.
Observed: °C 100
